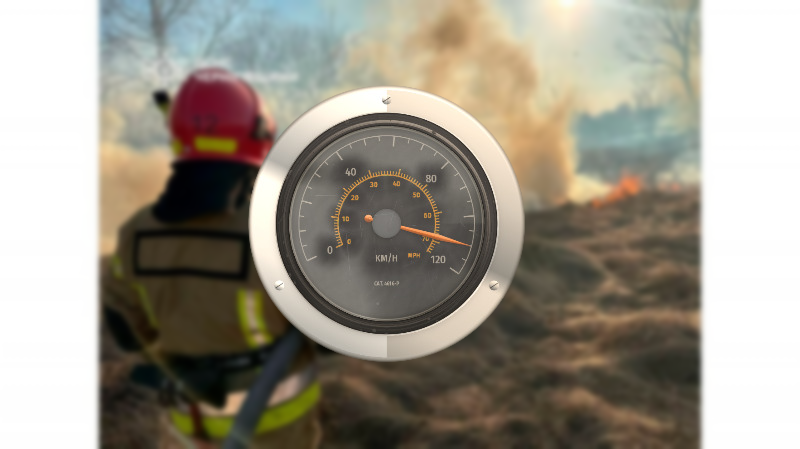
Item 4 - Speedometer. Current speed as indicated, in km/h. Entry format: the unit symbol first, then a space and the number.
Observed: km/h 110
